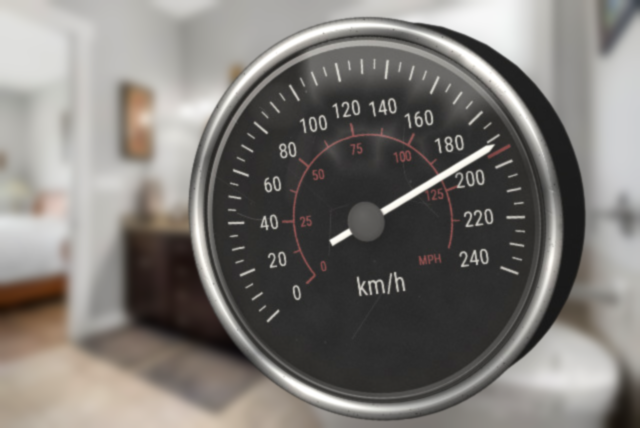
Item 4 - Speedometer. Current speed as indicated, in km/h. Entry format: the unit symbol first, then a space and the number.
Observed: km/h 192.5
